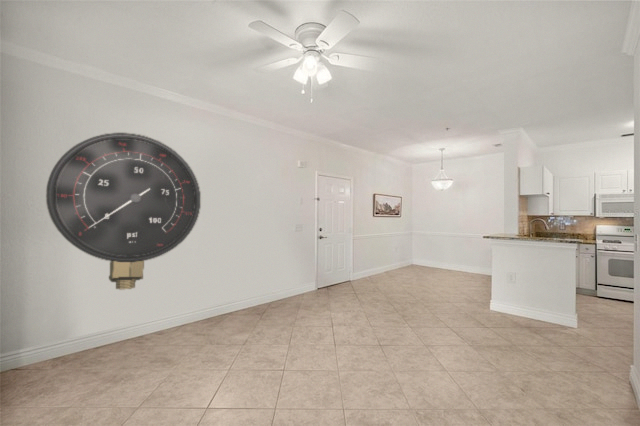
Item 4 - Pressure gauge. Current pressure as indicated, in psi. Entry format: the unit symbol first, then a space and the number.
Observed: psi 0
